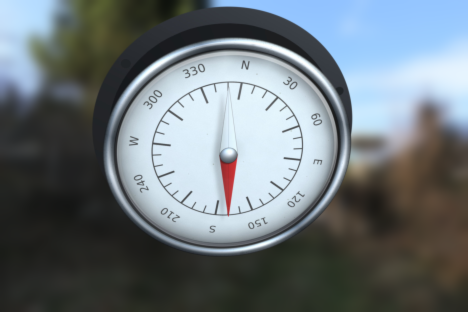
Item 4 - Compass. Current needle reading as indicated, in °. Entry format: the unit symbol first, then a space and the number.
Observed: ° 170
